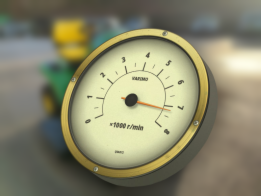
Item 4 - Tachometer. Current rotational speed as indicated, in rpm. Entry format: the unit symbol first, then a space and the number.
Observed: rpm 7250
